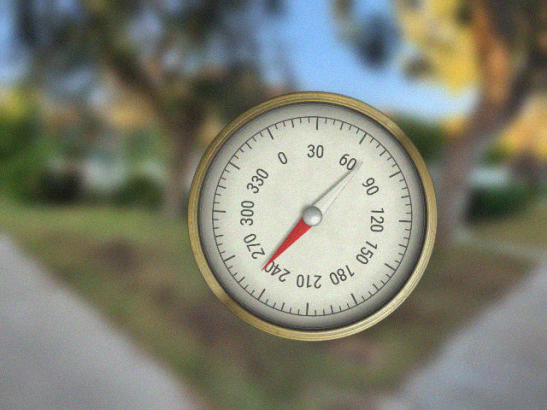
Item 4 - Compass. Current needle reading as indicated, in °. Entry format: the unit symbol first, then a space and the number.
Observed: ° 250
